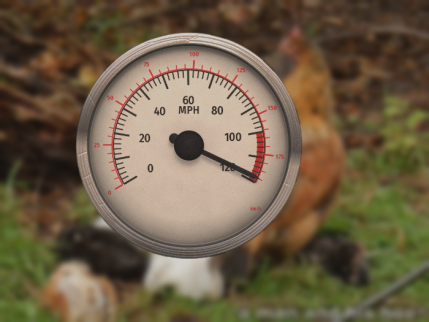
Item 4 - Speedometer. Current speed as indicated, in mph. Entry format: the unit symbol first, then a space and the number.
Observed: mph 118
